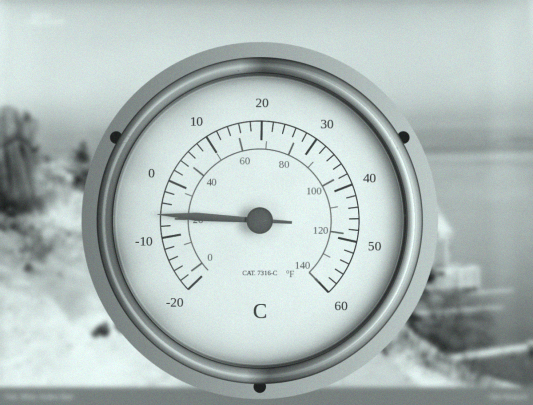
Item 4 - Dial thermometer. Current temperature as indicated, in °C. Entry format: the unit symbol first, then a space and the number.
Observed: °C -6
